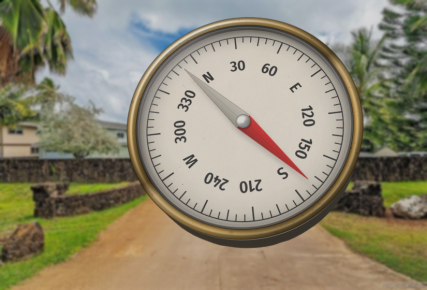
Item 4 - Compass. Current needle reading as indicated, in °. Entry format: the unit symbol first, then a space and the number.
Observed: ° 170
